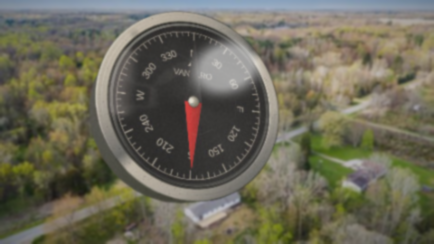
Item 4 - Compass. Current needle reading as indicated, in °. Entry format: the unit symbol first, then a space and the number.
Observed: ° 180
